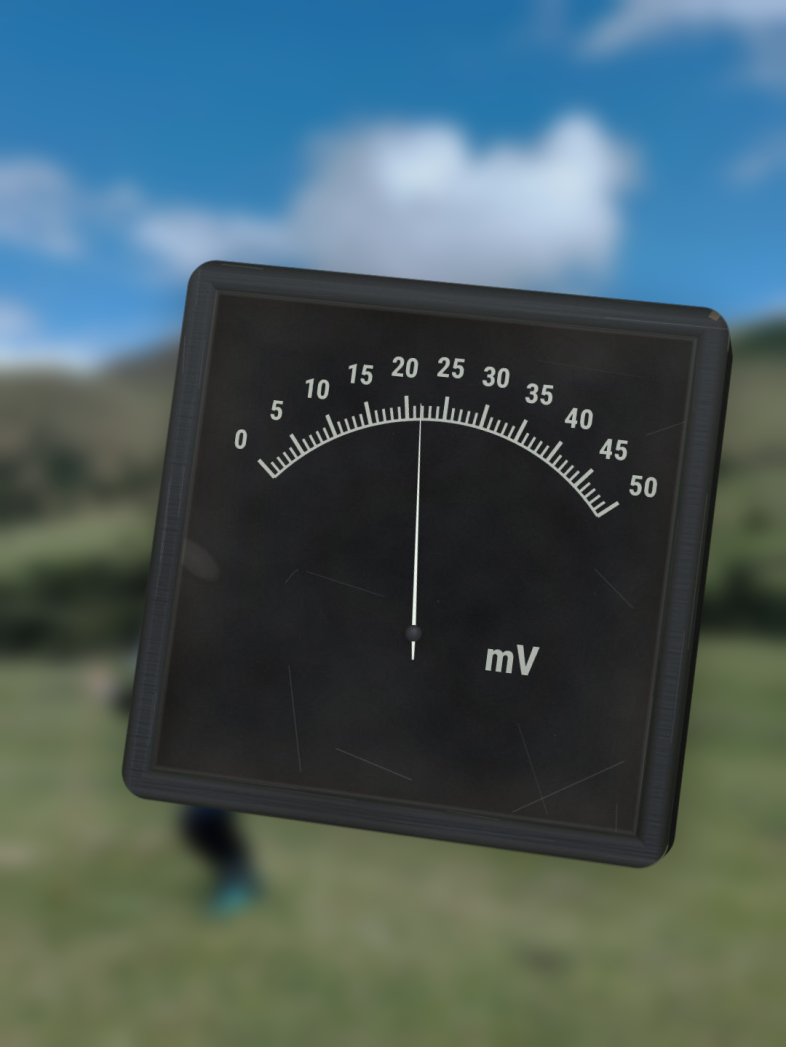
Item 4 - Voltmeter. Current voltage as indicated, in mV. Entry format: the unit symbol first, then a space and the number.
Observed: mV 22
